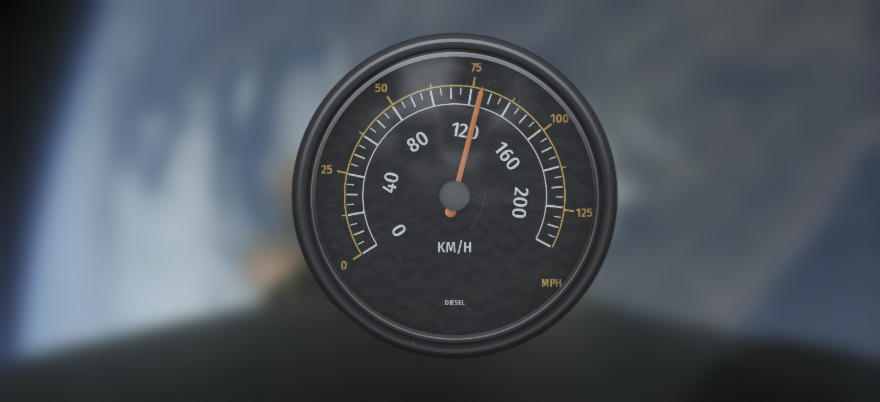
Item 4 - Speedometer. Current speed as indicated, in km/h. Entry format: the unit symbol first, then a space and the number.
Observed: km/h 125
